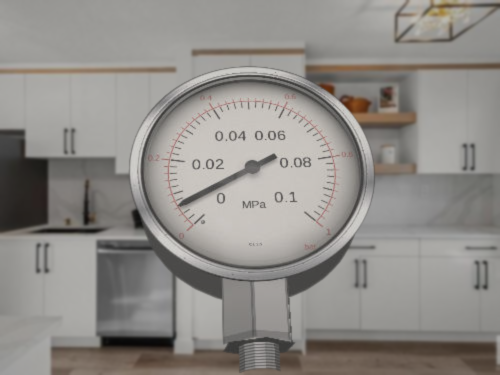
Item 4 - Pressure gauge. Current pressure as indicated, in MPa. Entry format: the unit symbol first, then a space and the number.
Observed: MPa 0.006
